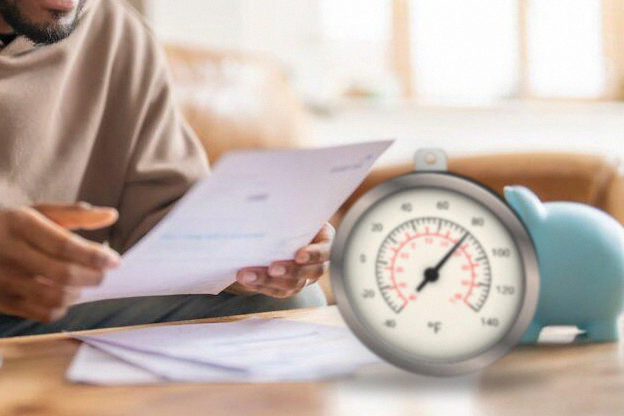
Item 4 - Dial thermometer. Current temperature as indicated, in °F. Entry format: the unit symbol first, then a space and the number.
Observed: °F 80
